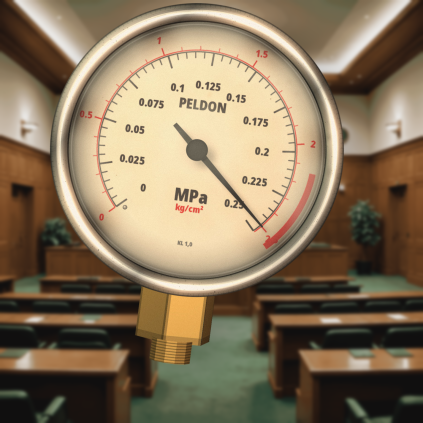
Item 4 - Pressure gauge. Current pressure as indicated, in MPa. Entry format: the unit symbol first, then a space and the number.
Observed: MPa 0.245
